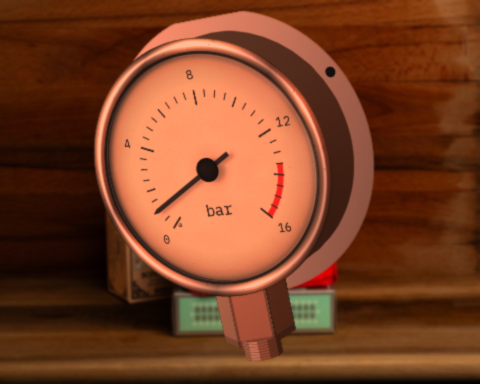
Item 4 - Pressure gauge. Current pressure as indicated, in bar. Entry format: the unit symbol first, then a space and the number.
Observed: bar 1
